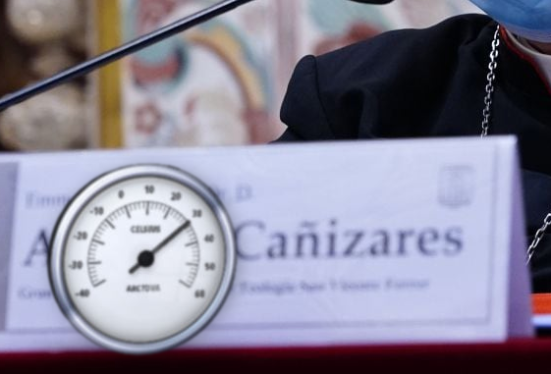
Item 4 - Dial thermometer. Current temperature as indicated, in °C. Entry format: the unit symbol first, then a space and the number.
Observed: °C 30
